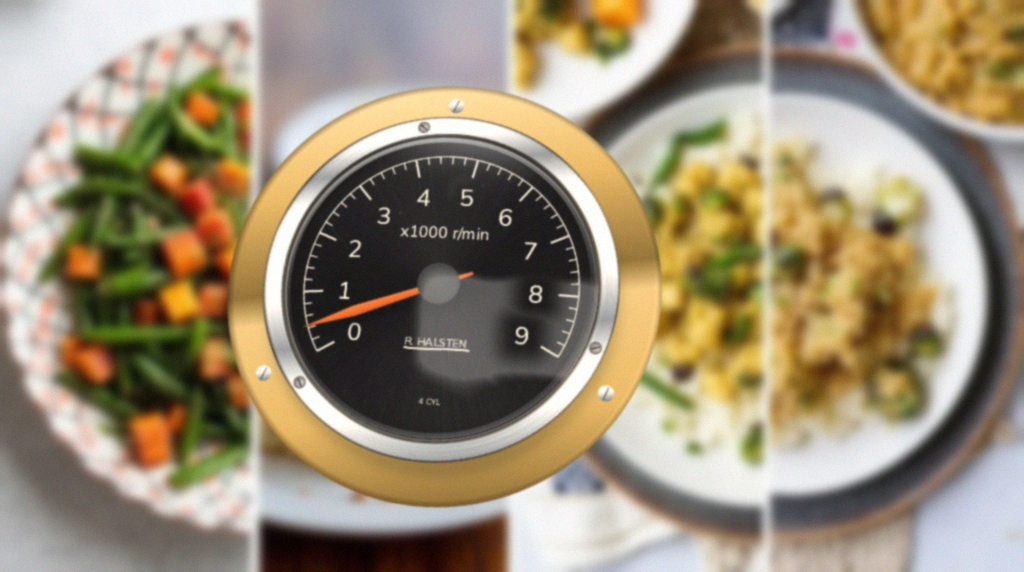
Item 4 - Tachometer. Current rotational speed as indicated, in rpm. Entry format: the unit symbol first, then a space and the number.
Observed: rpm 400
